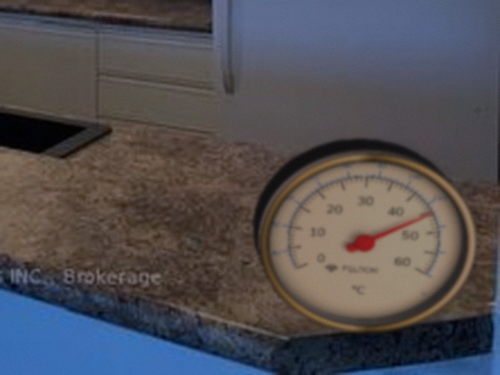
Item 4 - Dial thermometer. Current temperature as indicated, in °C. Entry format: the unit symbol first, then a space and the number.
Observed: °C 45
